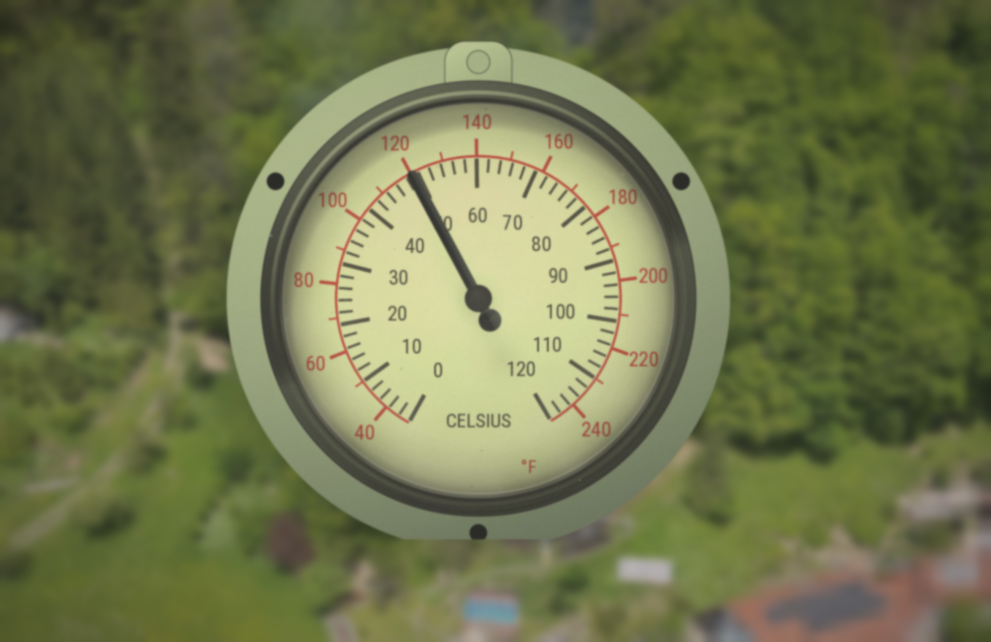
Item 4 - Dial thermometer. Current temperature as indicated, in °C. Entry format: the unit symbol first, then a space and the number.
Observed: °C 49
